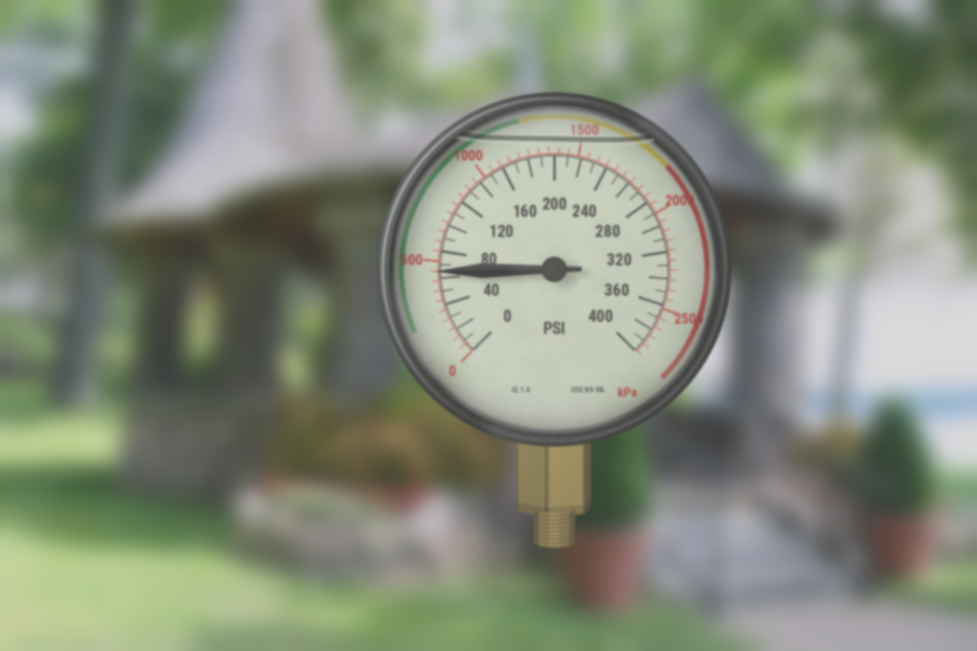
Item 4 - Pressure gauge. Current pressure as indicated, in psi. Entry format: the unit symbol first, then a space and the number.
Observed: psi 65
